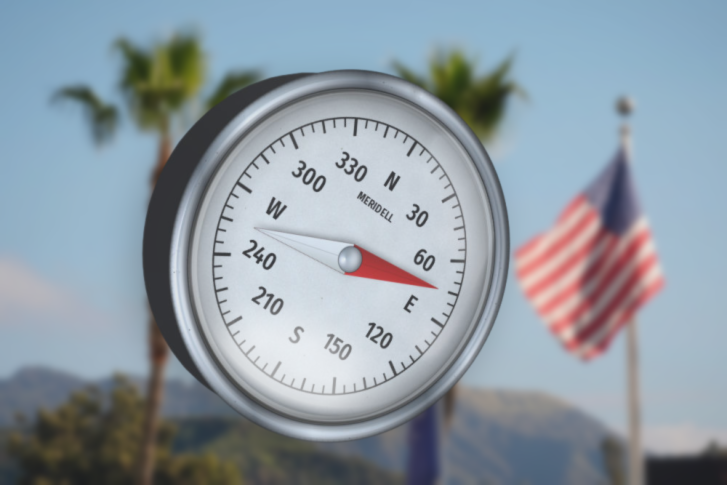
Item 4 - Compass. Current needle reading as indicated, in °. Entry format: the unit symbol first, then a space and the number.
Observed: ° 75
